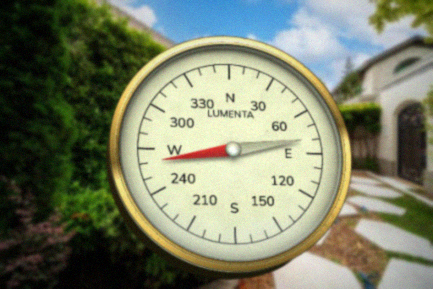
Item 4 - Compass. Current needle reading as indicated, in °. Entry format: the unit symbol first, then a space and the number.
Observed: ° 260
